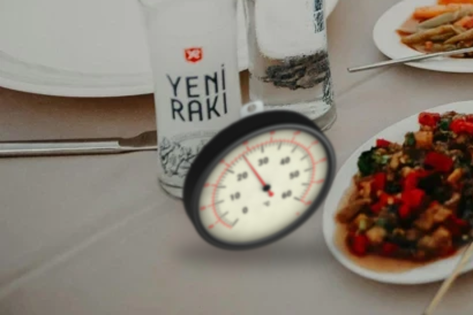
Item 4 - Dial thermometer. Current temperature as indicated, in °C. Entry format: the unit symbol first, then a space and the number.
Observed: °C 25
